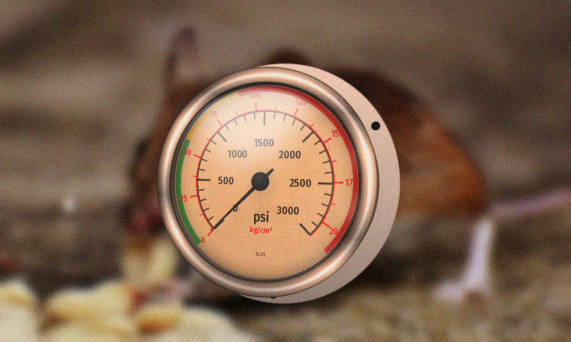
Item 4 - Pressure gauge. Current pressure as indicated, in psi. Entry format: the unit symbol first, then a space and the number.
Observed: psi 0
